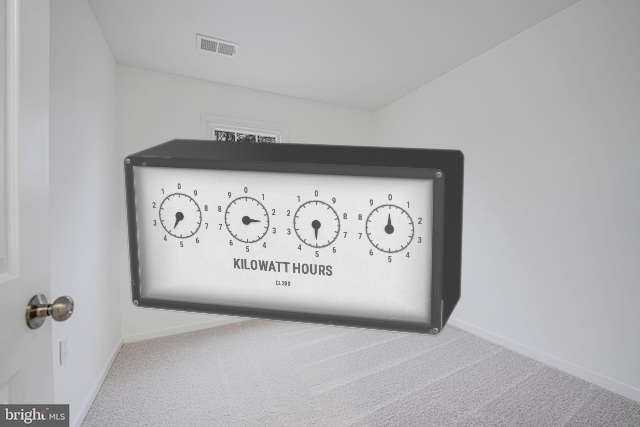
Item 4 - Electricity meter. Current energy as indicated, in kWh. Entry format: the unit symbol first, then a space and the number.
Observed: kWh 4250
